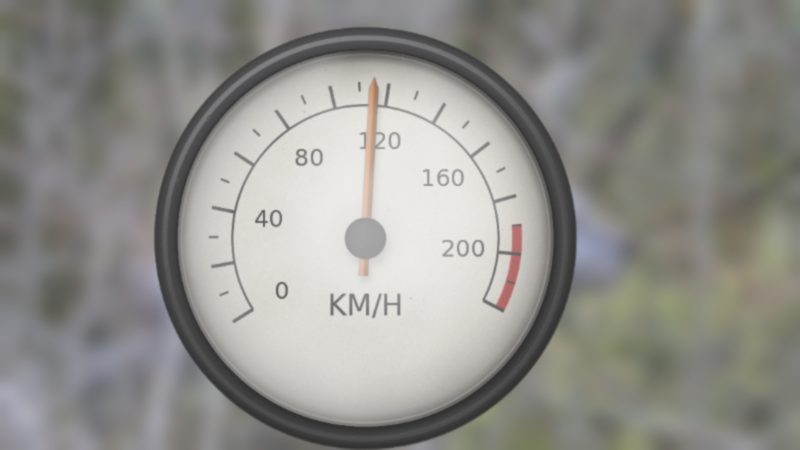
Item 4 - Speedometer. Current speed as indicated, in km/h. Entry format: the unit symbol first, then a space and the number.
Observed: km/h 115
